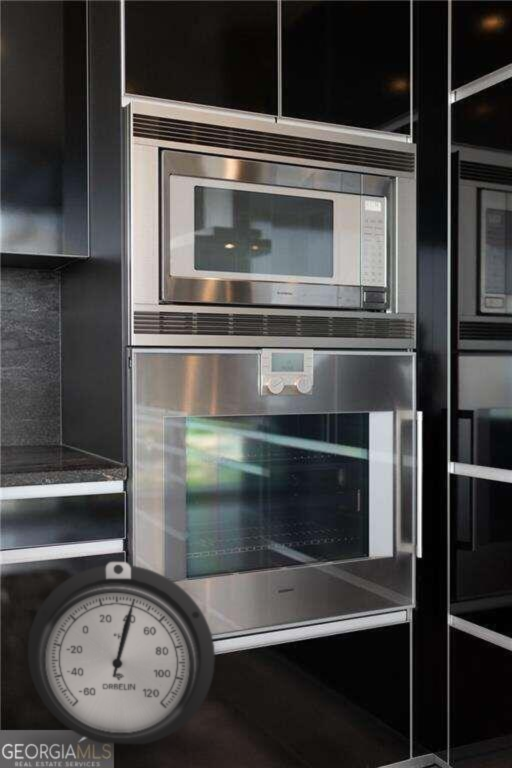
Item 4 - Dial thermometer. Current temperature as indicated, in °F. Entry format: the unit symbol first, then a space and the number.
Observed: °F 40
